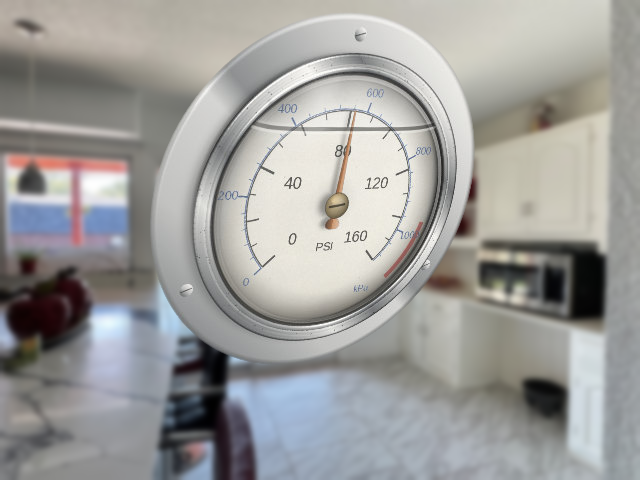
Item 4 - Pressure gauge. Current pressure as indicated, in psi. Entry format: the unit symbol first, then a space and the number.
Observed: psi 80
